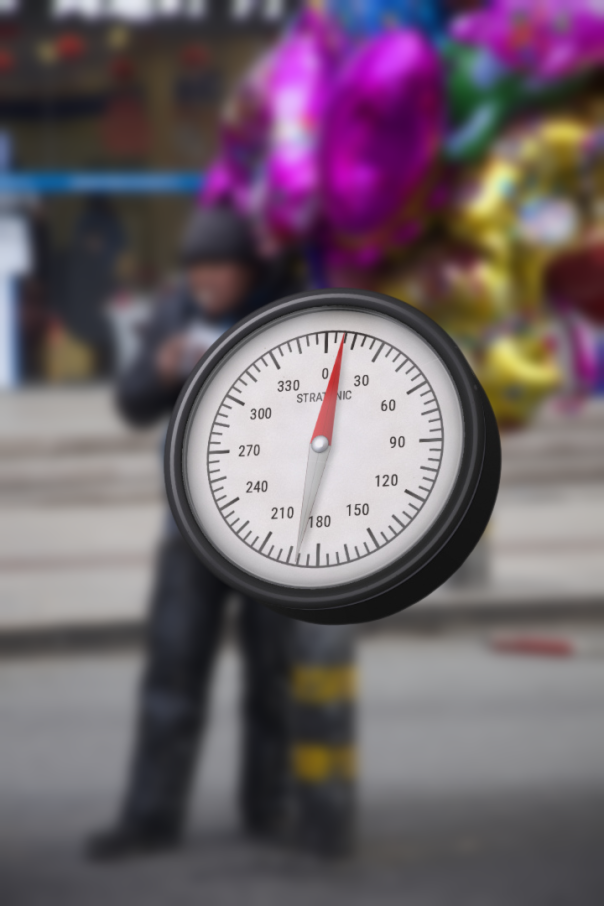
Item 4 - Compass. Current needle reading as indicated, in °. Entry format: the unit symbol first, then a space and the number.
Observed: ° 10
